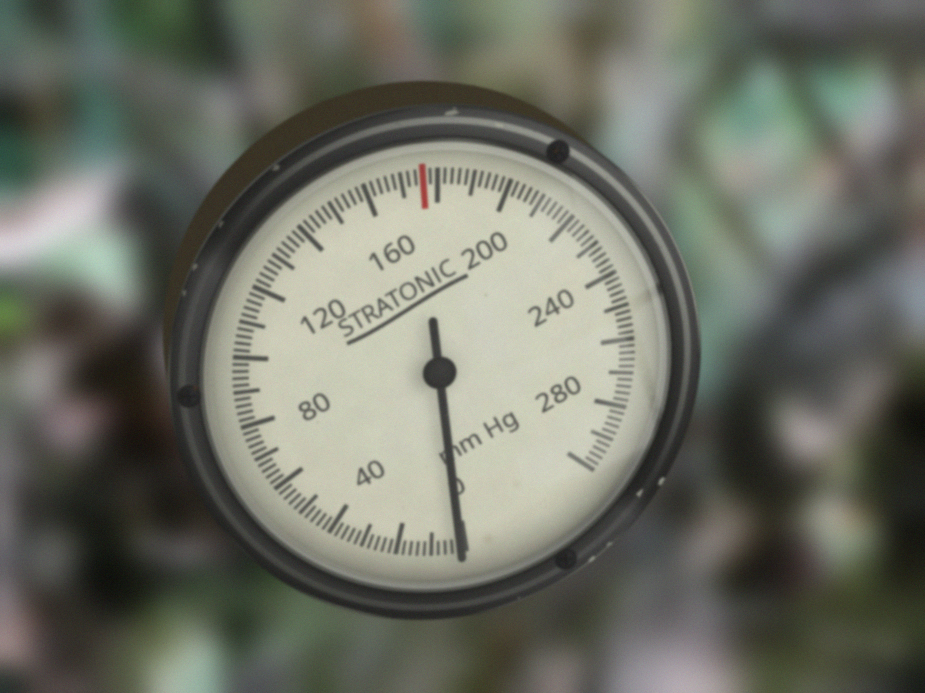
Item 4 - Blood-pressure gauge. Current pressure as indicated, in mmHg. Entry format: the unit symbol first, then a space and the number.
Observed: mmHg 2
